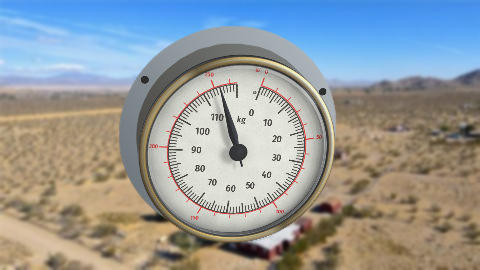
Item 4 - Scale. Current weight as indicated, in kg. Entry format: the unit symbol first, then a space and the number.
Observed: kg 115
